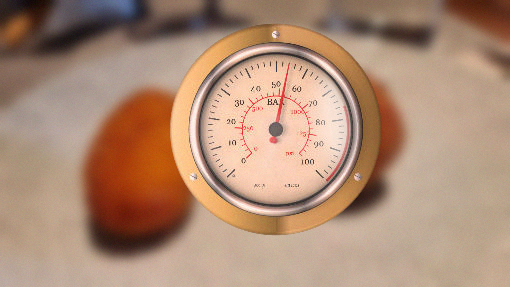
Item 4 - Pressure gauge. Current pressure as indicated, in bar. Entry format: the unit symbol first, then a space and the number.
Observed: bar 54
